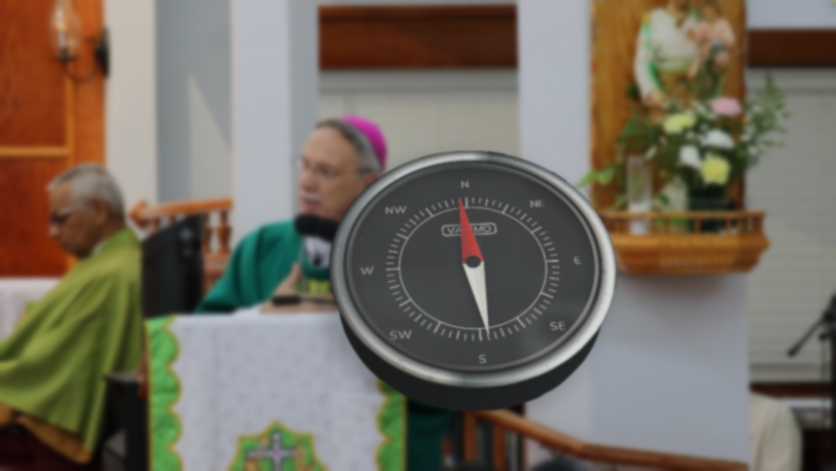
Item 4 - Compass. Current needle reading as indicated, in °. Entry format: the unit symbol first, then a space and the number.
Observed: ° 355
